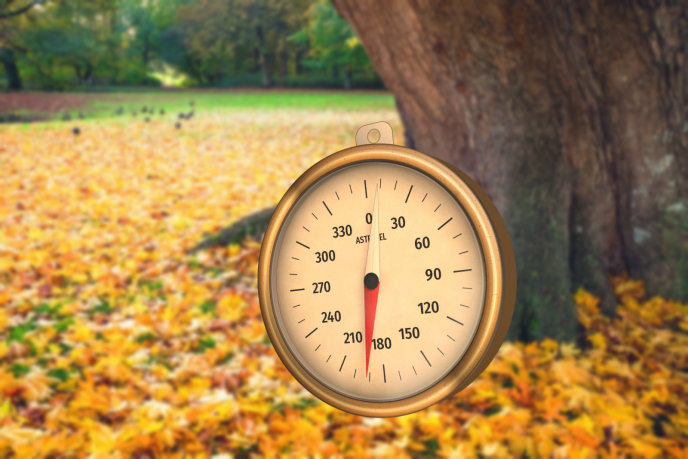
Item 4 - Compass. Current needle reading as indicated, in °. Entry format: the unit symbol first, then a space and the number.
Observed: ° 190
